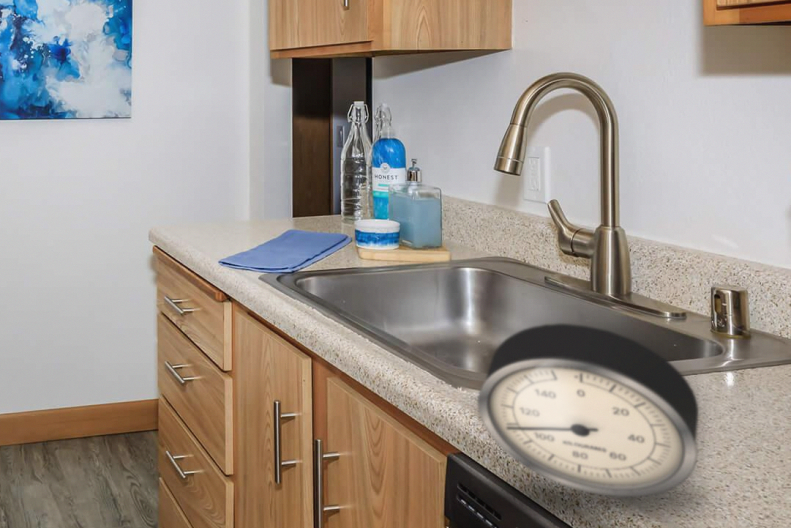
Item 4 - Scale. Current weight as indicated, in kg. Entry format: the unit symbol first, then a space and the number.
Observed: kg 110
